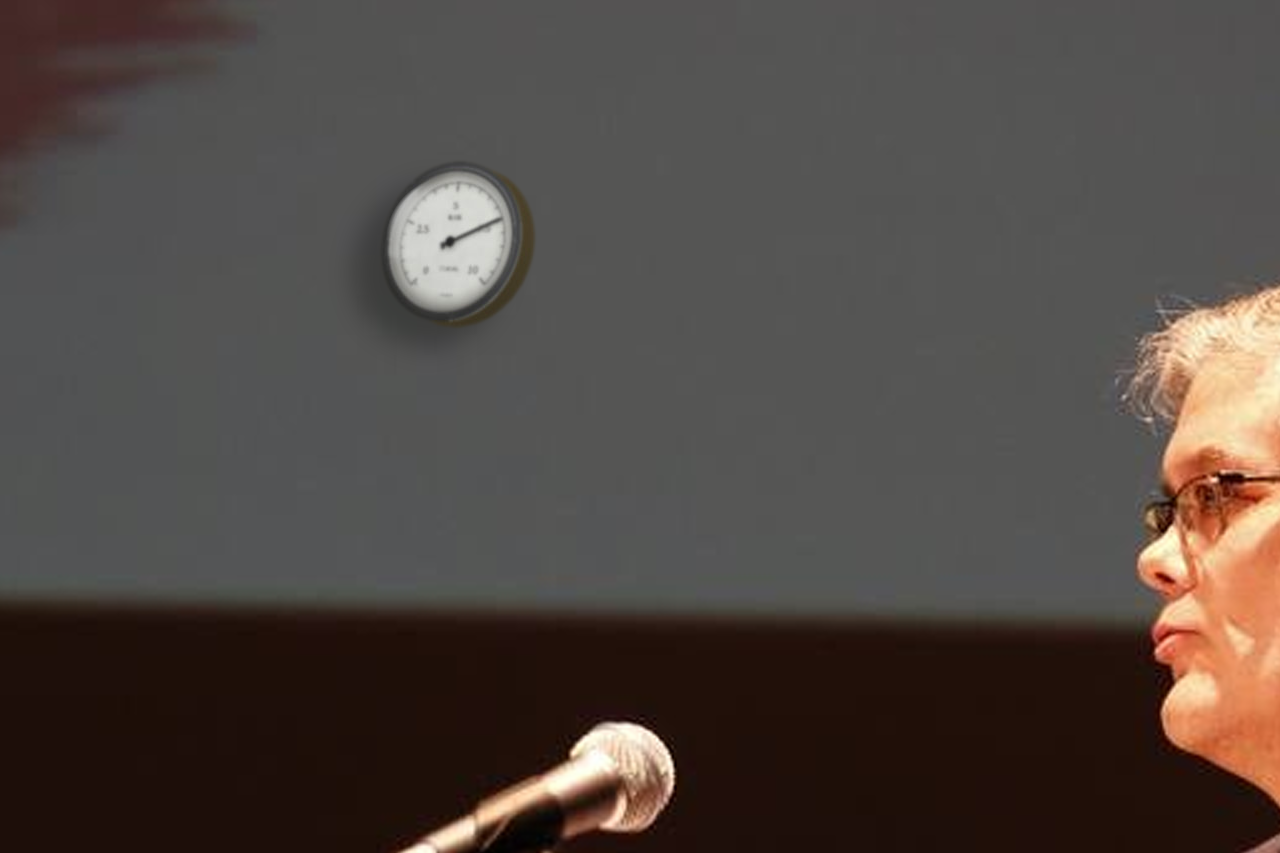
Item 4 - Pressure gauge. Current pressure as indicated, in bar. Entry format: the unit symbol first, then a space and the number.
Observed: bar 7.5
